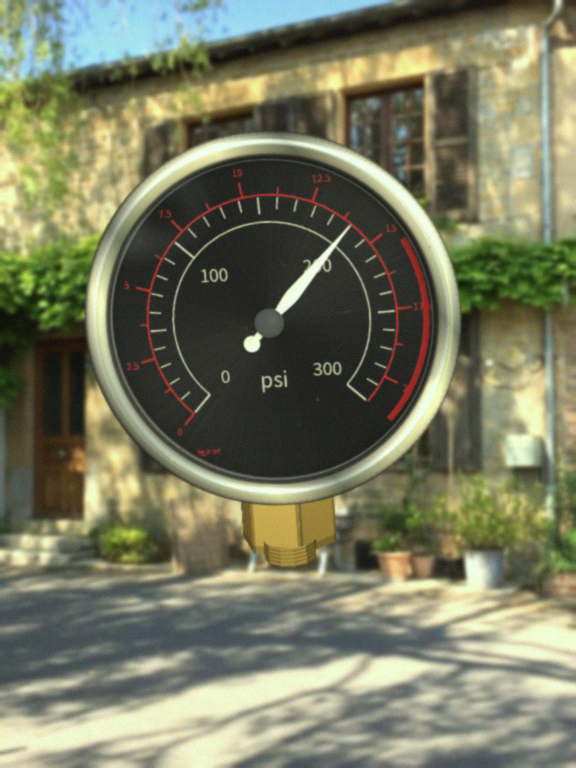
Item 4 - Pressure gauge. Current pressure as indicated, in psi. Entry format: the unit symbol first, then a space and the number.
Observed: psi 200
